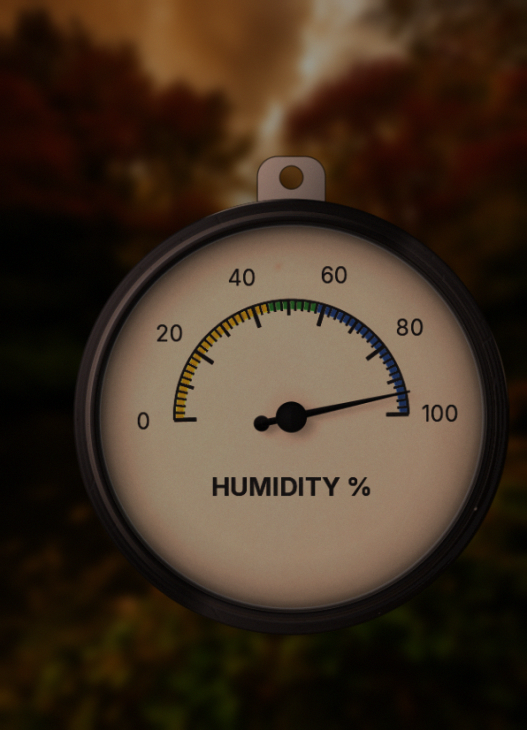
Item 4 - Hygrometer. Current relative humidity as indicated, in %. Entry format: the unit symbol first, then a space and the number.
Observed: % 94
